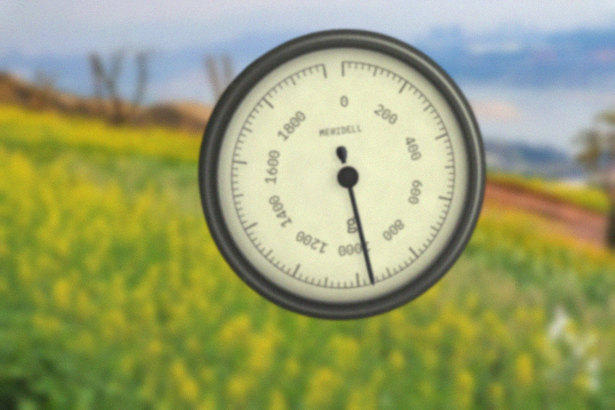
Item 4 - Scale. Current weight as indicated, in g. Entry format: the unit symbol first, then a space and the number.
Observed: g 960
